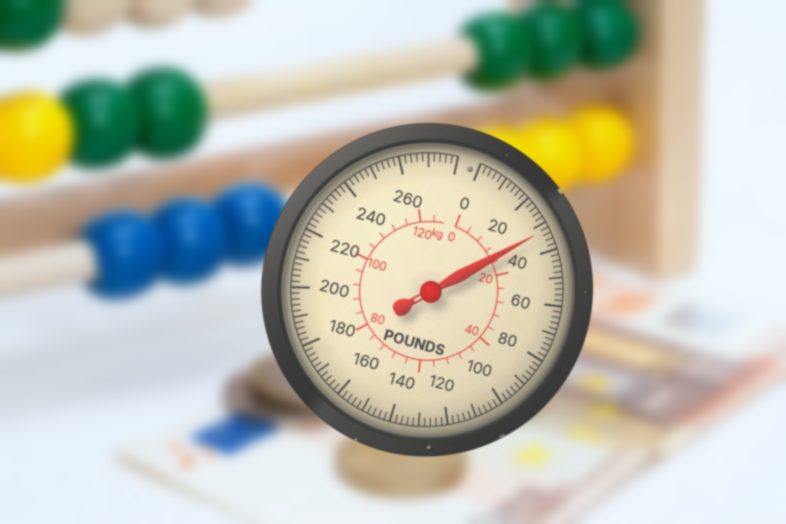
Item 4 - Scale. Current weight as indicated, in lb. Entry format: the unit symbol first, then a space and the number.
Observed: lb 32
